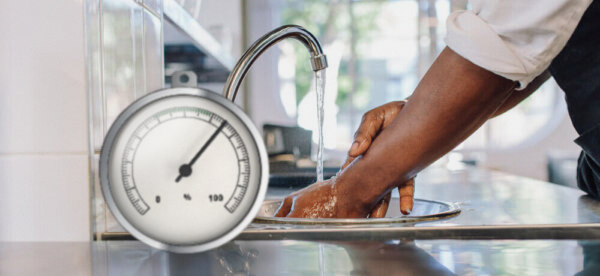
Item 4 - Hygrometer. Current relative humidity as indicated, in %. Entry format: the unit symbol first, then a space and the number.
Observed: % 65
